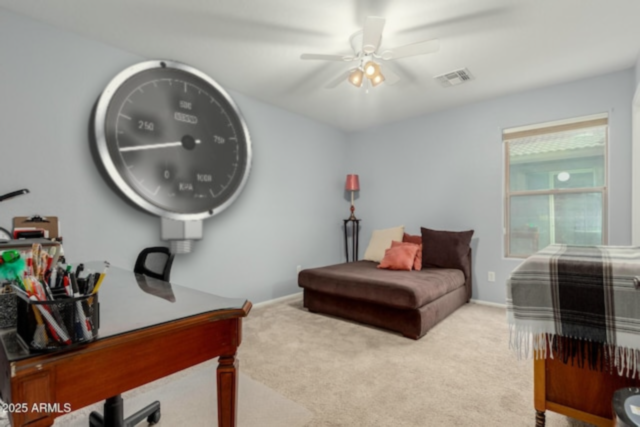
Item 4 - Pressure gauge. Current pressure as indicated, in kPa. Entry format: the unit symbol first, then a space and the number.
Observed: kPa 150
